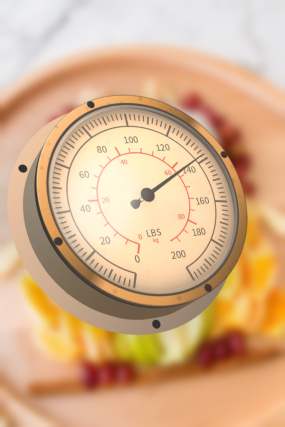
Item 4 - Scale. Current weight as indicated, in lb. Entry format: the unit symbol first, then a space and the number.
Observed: lb 138
